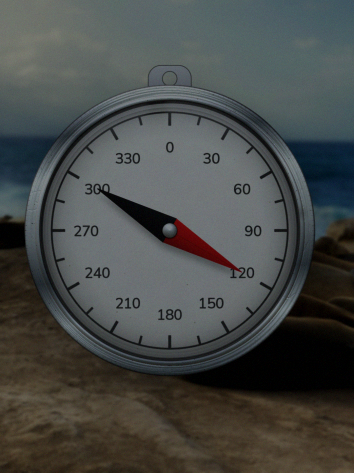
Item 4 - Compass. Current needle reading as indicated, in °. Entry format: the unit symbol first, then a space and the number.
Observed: ° 120
